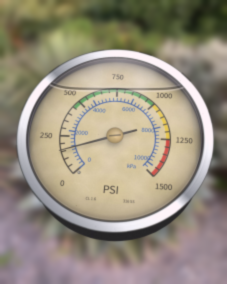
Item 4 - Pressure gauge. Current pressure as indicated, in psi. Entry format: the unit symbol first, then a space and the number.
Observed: psi 150
